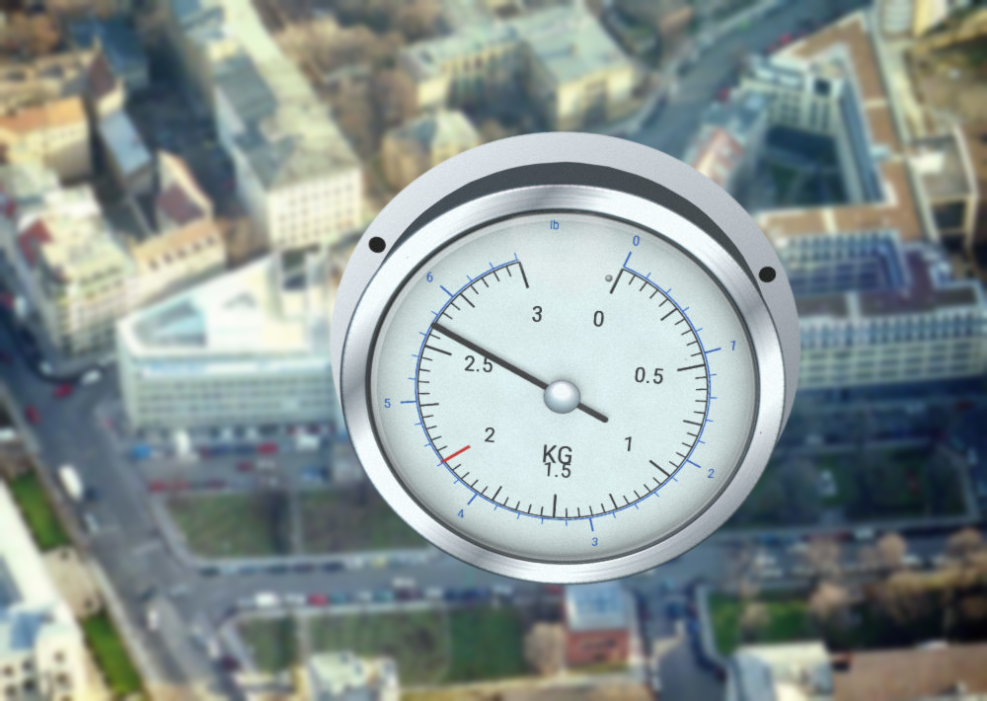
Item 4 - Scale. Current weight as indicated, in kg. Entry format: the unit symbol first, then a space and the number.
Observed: kg 2.6
